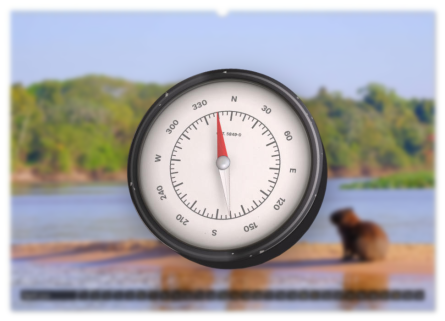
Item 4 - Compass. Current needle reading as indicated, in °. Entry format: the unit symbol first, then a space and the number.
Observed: ° 345
